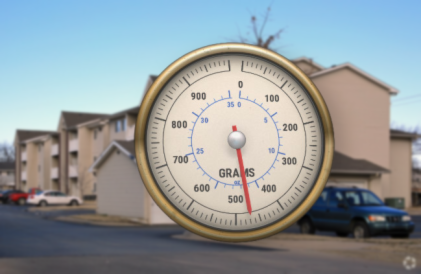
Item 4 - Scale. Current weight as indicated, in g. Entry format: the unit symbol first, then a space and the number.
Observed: g 470
